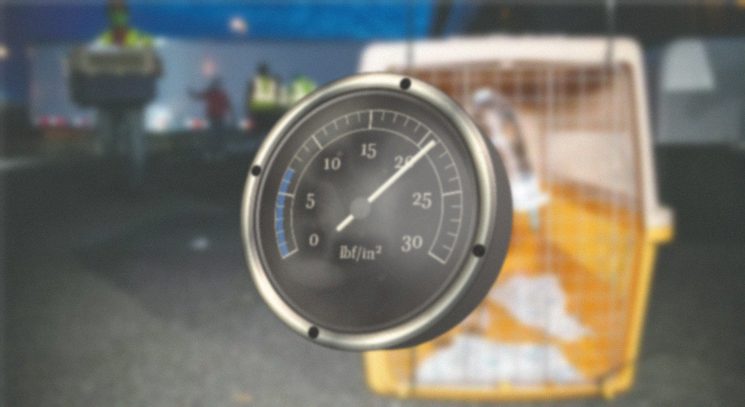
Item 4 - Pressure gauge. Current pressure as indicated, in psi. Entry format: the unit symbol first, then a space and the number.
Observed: psi 21
